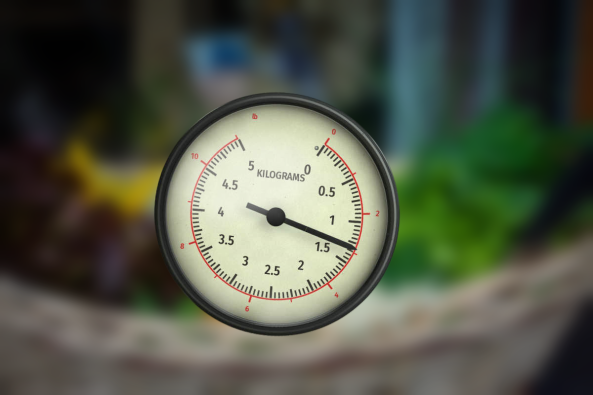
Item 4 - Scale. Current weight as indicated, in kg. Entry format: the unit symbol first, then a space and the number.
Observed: kg 1.3
